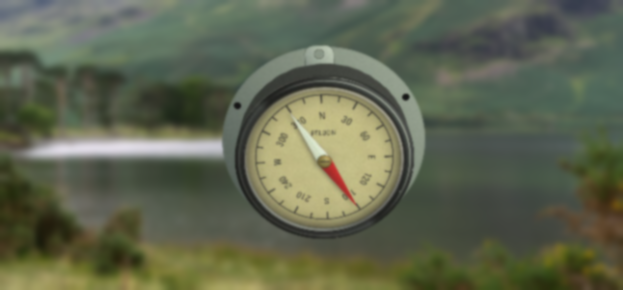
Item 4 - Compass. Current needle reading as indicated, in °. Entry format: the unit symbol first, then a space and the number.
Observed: ° 150
